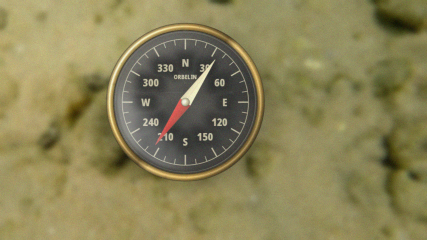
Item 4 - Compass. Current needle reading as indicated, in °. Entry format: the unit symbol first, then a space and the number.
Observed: ° 215
